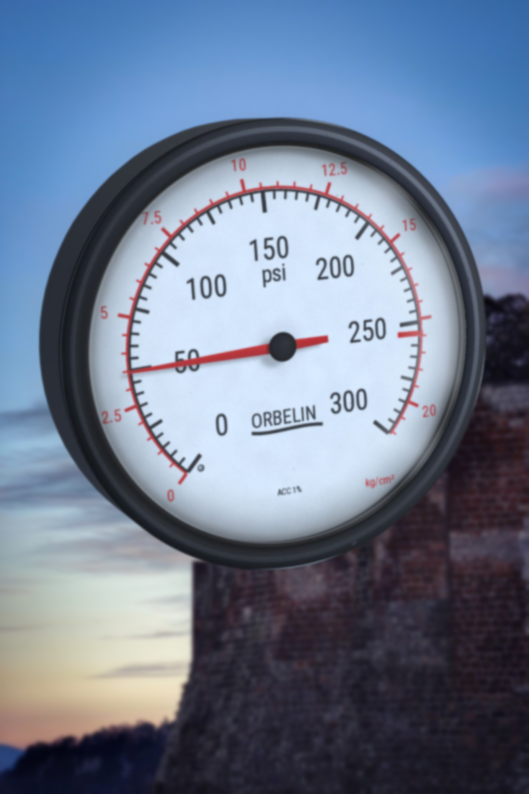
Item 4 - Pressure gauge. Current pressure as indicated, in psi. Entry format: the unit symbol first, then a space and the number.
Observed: psi 50
